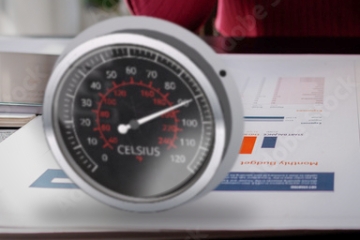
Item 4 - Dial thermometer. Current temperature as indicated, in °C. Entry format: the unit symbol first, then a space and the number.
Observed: °C 90
